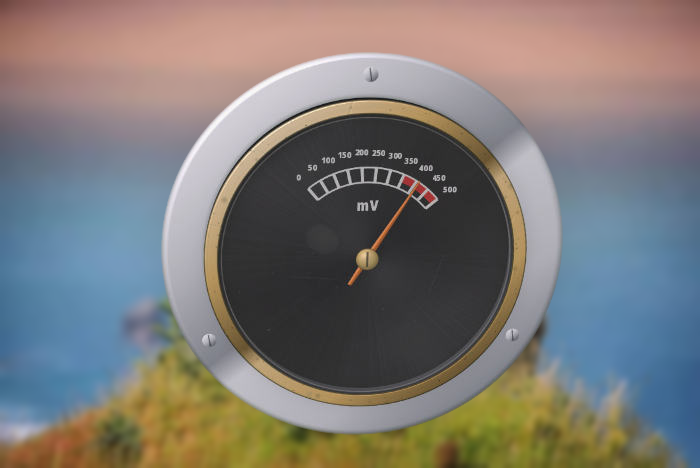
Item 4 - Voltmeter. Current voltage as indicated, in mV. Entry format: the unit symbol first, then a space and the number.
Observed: mV 400
